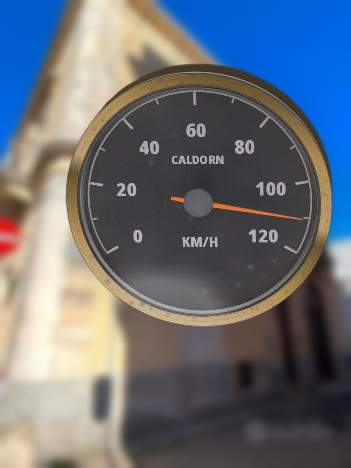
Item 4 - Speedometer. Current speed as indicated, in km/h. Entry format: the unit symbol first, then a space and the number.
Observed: km/h 110
